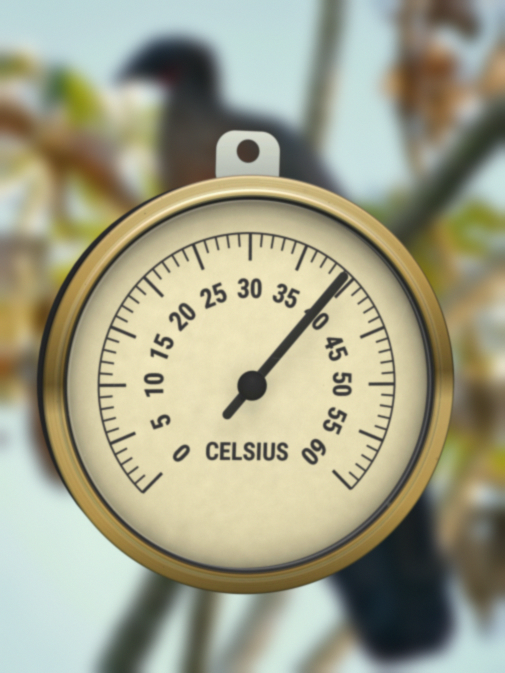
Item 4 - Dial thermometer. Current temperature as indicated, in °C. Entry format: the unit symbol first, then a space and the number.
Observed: °C 39
